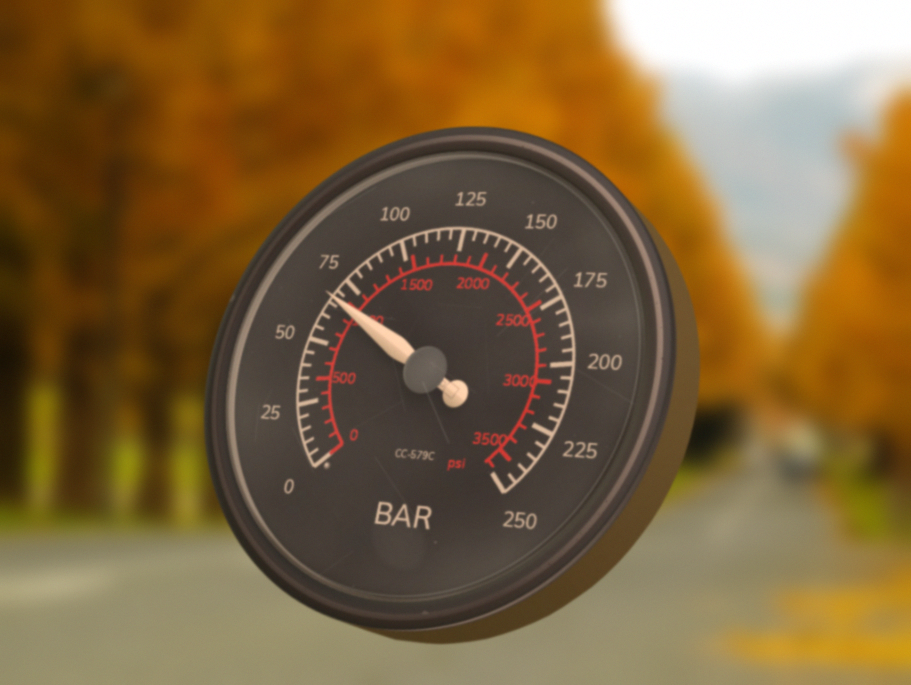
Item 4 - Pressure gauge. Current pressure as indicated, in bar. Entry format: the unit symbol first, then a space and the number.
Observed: bar 67.5
